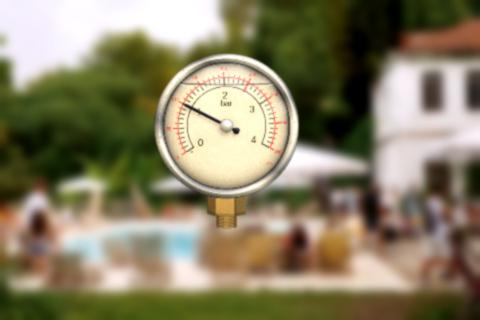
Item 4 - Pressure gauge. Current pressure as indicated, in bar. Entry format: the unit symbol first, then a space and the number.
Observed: bar 1
